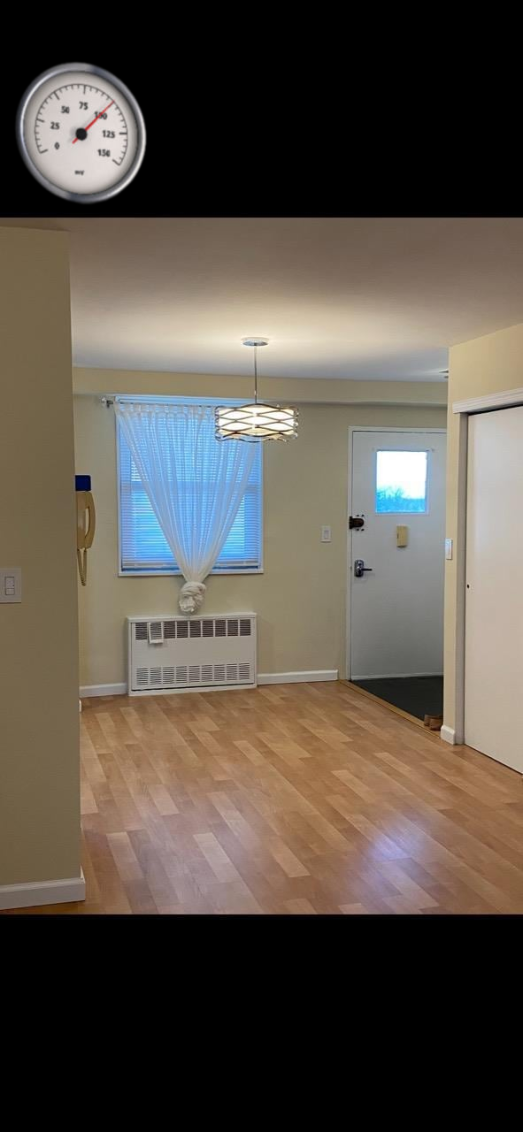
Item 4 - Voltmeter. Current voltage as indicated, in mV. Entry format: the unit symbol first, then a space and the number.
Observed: mV 100
